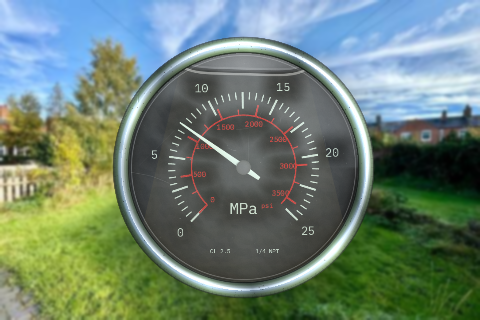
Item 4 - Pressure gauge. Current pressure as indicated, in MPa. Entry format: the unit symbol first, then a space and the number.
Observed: MPa 7.5
